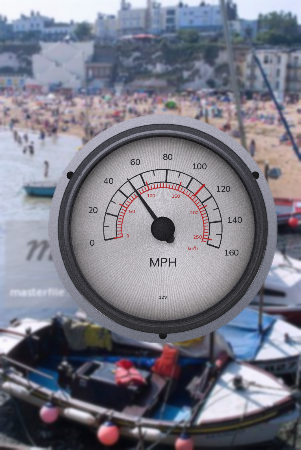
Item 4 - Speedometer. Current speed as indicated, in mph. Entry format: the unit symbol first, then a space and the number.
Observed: mph 50
